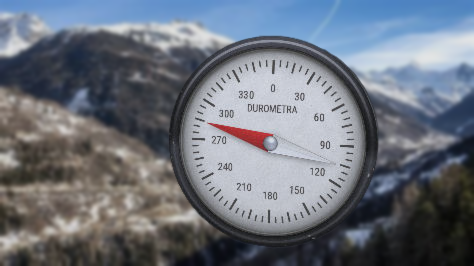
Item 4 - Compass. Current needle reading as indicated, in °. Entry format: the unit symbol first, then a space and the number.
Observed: ° 285
